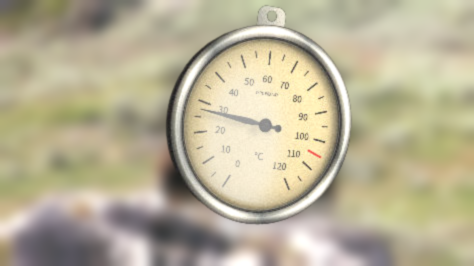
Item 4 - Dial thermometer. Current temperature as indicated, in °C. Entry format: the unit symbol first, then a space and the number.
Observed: °C 27.5
